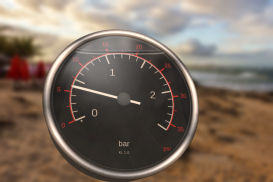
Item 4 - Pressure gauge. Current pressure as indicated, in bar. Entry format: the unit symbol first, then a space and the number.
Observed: bar 0.4
